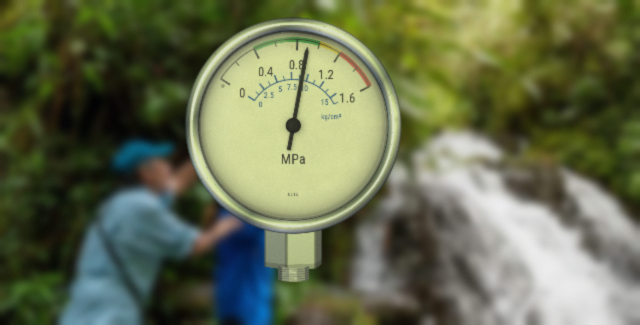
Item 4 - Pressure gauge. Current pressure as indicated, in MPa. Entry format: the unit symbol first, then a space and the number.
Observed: MPa 0.9
